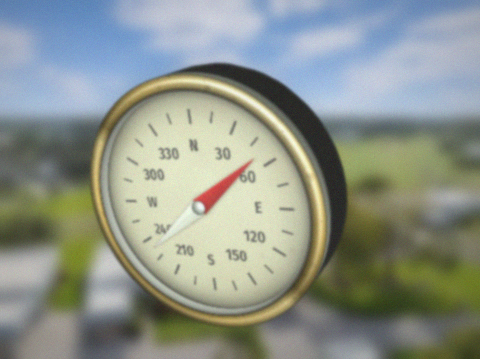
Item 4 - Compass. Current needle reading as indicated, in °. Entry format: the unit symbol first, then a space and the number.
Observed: ° 52.5
